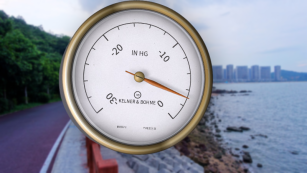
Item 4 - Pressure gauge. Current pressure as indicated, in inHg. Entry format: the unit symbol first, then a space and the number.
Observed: inHg -3
